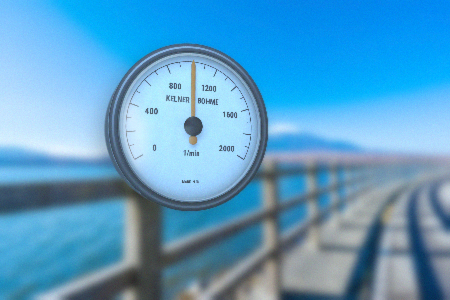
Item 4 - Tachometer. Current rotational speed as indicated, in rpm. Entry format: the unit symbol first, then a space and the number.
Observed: rpm 1000
